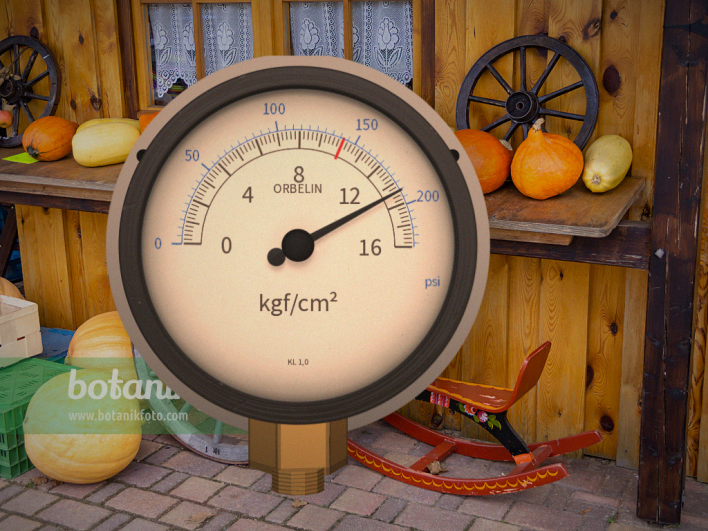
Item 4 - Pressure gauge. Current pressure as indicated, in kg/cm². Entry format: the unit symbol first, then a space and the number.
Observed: kg/cm² 13.4
